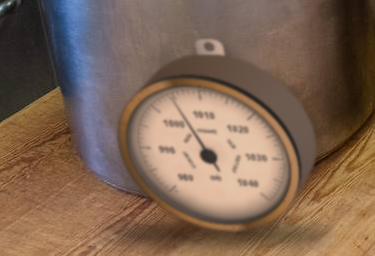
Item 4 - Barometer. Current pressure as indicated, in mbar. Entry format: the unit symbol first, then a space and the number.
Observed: mbar 1005
